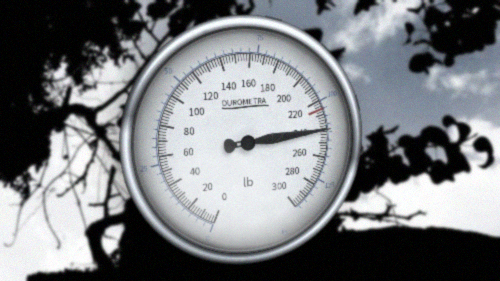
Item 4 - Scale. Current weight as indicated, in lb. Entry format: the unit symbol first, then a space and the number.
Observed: lb 240
